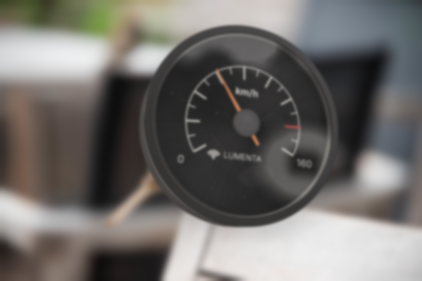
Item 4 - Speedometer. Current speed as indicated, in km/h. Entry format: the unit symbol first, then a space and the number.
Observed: km/h 60
